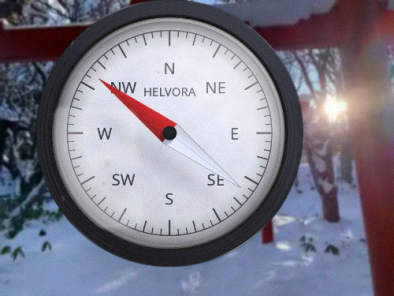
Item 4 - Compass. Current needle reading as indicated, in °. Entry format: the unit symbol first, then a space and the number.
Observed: ° 307.5
